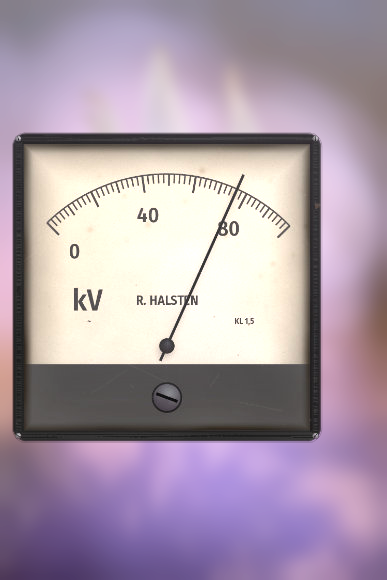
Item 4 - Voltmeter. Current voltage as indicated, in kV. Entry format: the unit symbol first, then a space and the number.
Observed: kV 76
